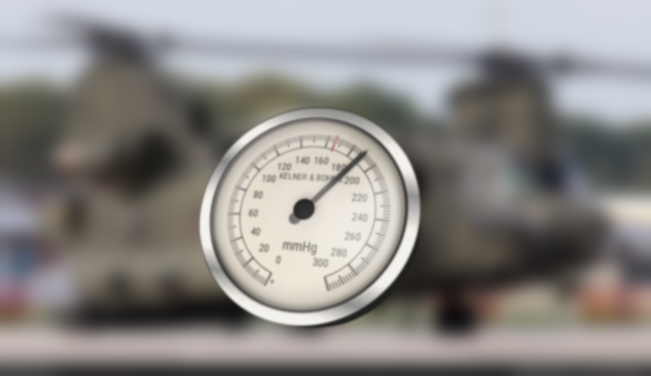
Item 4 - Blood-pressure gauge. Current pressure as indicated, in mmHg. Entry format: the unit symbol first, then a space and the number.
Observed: mmHg 190
